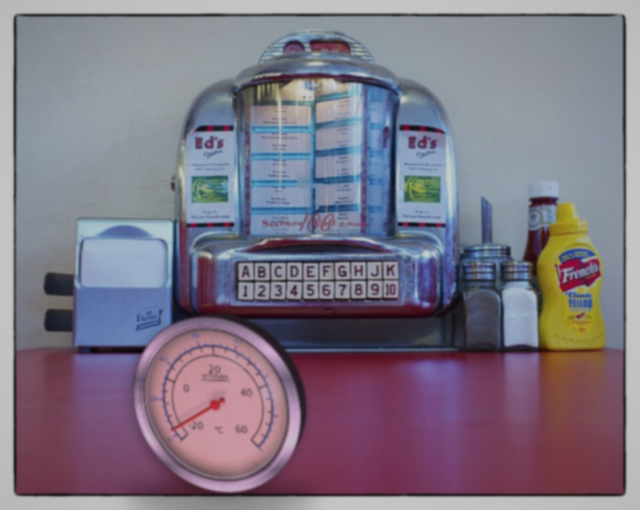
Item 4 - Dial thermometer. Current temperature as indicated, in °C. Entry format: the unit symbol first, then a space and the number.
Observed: °C -16
